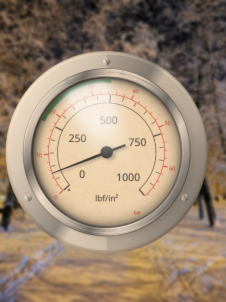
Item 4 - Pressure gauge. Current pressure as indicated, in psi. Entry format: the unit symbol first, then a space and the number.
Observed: psi 75
